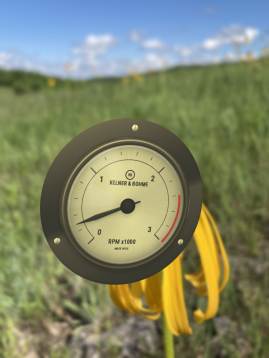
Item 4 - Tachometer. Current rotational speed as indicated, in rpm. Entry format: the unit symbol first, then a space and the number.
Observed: rpm 300
